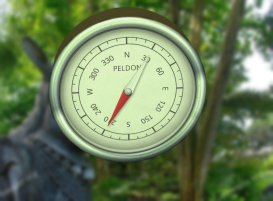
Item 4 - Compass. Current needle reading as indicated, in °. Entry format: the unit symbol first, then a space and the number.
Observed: ° 210
